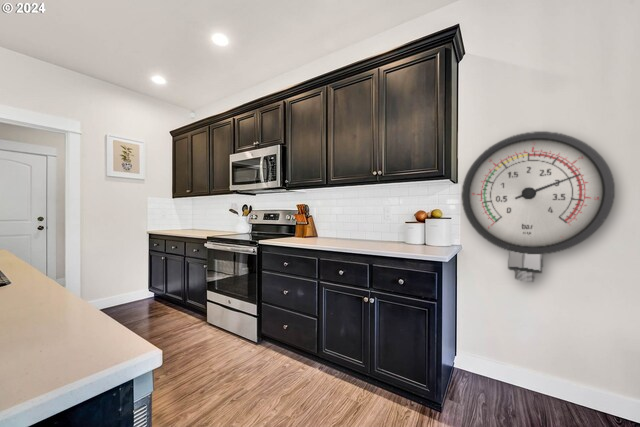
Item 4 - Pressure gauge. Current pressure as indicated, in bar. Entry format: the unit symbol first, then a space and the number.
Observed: bar 3
